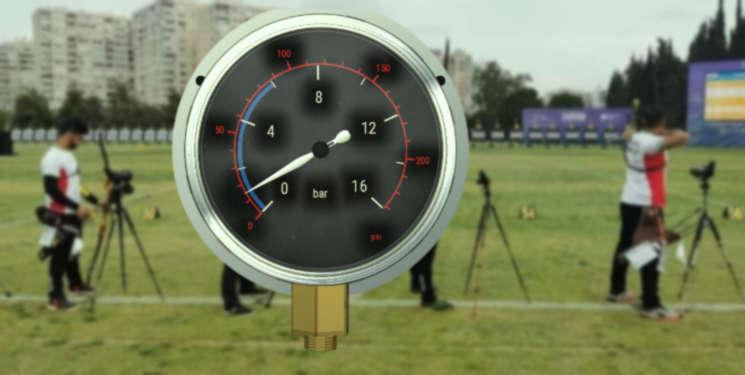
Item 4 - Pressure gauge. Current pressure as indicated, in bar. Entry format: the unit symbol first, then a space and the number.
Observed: bar 1
